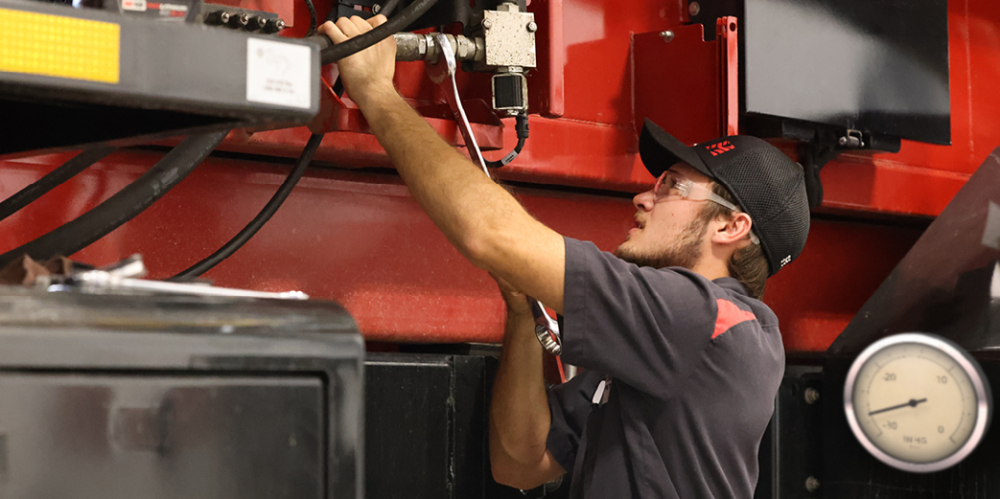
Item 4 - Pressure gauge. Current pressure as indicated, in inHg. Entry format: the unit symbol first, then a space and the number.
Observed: inHg -27
